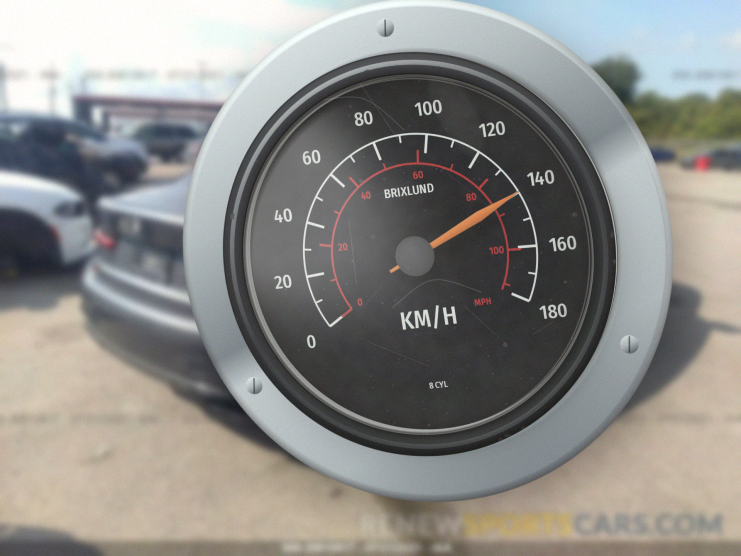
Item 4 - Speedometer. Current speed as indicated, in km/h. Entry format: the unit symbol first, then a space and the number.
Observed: km/h 140
